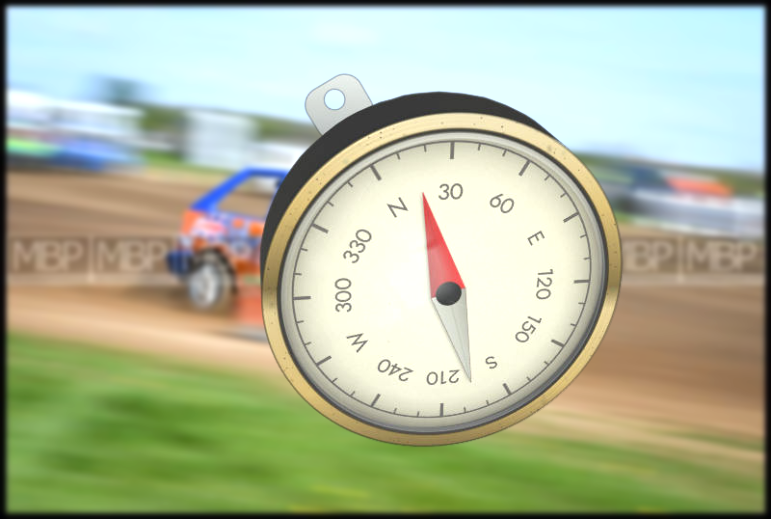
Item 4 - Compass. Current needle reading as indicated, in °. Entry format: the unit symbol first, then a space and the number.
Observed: ° 15
